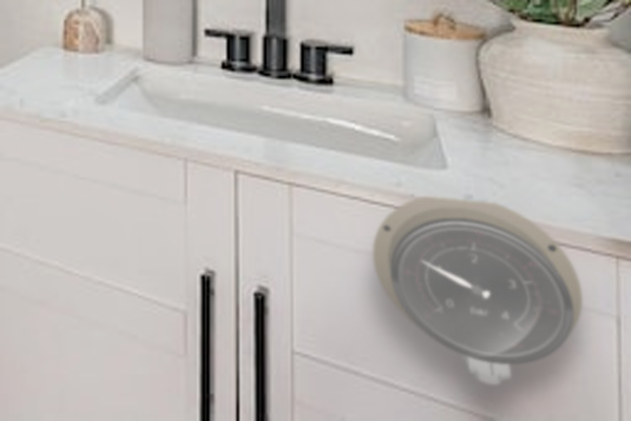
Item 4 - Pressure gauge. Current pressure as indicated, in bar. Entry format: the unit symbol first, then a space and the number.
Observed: bar 1
